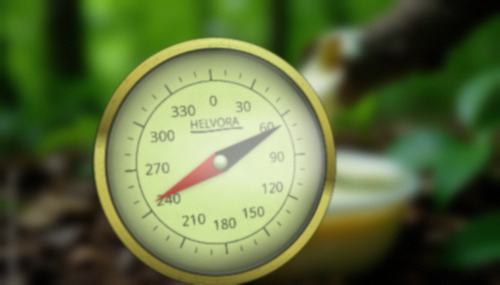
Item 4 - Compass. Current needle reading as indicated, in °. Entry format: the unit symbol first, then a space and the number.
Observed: ° 245
